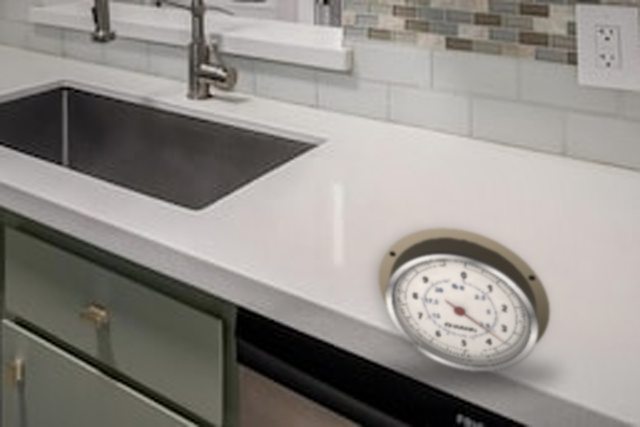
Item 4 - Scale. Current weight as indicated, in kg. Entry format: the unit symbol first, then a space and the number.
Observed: kg 3.5
